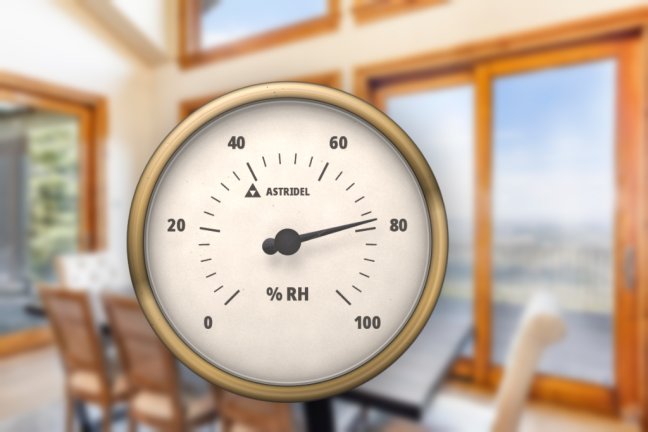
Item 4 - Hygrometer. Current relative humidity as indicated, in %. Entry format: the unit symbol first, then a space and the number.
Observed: % 78
